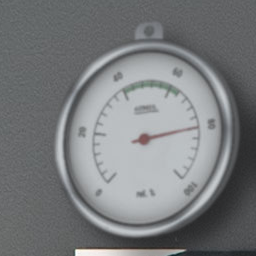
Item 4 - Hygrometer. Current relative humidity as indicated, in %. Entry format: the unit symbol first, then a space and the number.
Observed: % 80
